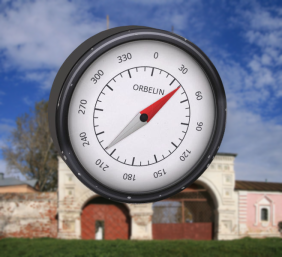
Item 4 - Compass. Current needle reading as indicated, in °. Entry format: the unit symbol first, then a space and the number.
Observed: ° 40
